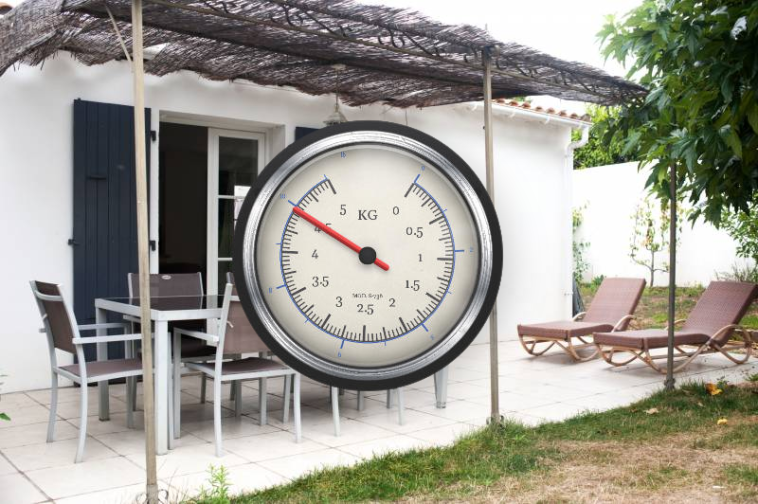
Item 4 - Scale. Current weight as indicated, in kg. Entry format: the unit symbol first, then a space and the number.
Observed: kg 4.5
